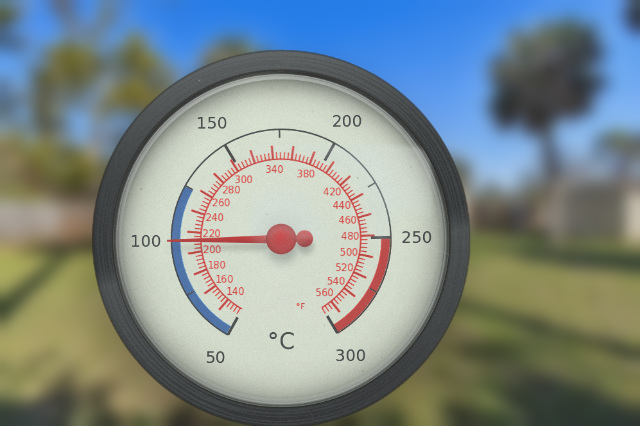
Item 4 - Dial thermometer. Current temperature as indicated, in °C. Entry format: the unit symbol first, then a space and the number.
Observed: °C 100
